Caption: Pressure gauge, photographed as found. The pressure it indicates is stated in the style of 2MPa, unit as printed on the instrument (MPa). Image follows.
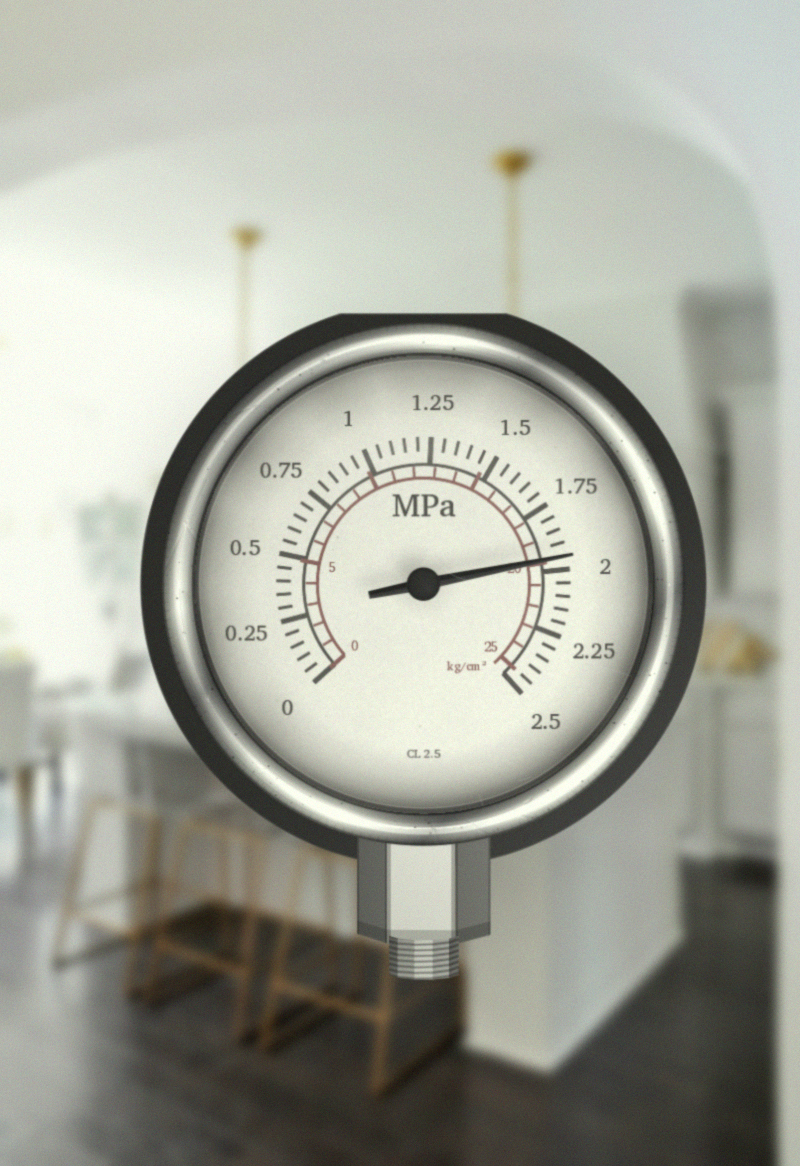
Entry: 1.95MPa
